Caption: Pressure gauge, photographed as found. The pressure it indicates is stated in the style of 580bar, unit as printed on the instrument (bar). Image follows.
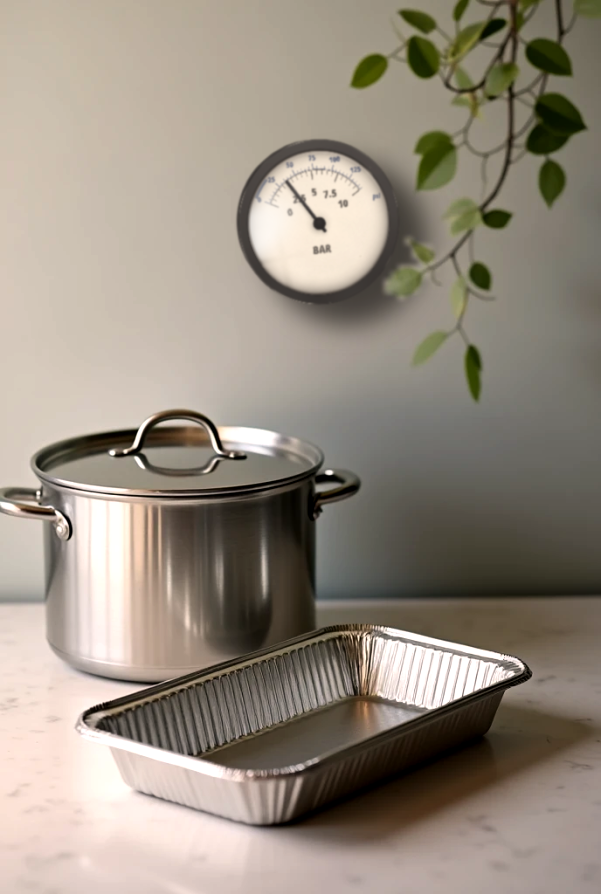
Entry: 2.5bar
